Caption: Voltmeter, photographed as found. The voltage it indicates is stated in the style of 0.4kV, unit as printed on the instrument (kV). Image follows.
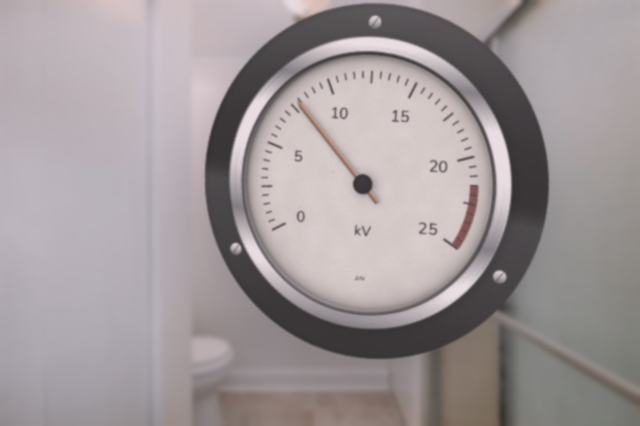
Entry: 8kV
